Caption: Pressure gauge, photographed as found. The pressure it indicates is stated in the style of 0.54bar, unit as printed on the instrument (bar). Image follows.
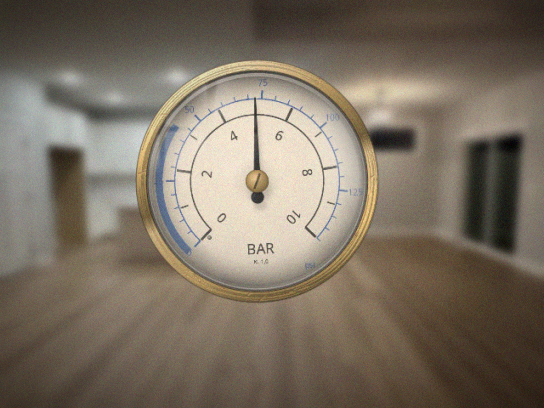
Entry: 5bar
